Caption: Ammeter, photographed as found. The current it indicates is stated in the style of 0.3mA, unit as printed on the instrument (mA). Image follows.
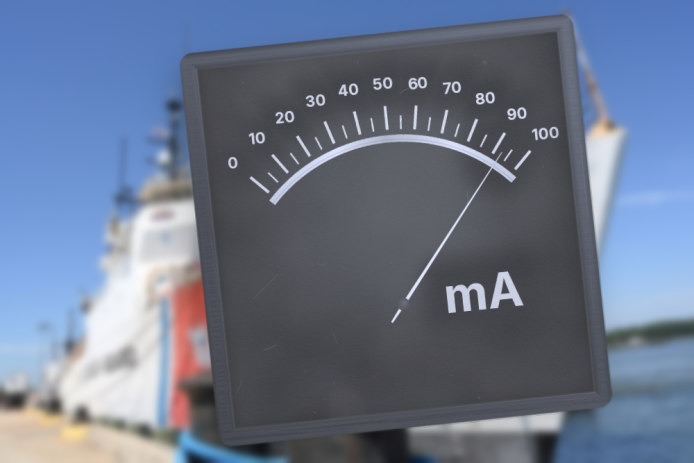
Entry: 92.5mA
